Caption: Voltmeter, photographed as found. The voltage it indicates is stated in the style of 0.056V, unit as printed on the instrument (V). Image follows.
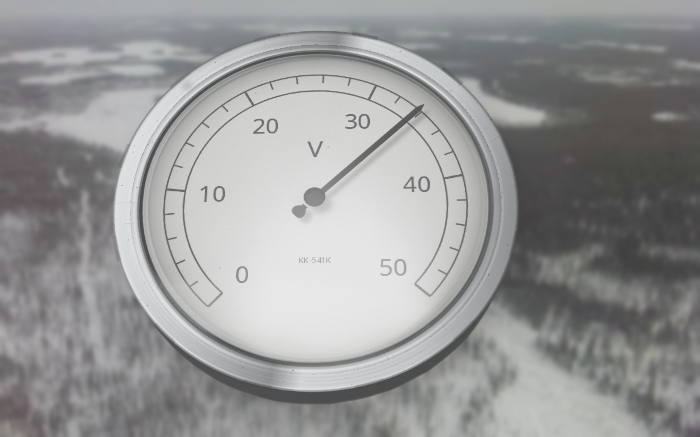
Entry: 34V
